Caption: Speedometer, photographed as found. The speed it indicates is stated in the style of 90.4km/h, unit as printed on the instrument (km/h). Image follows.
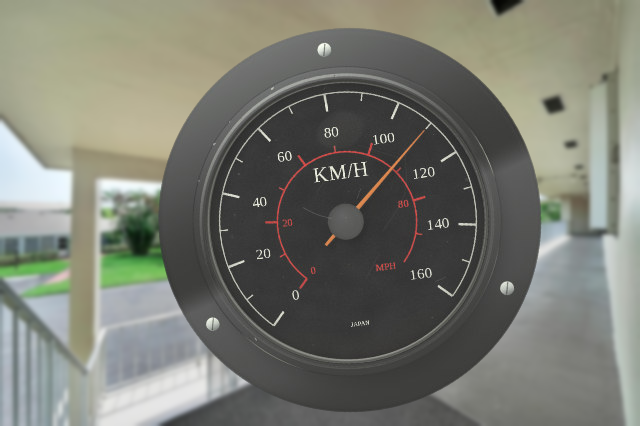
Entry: 110km/h
